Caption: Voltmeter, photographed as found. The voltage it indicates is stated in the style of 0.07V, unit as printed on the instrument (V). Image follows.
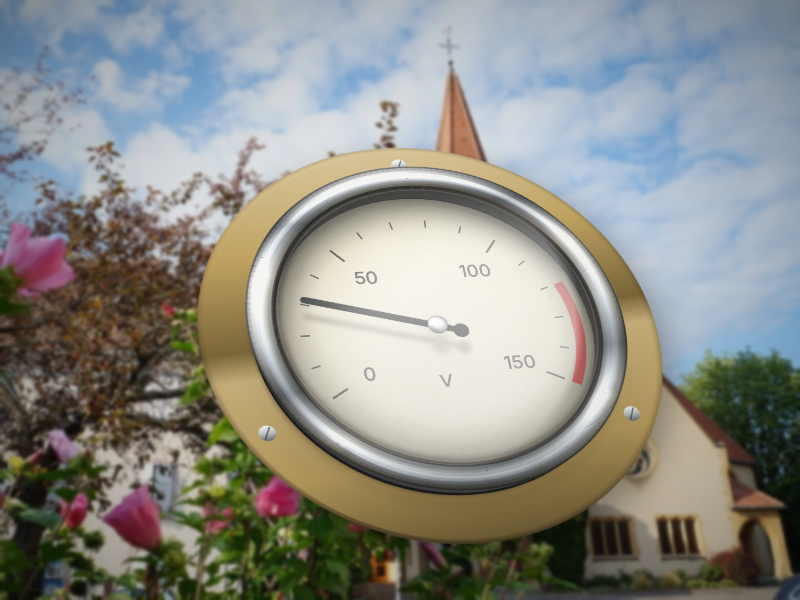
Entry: 30V
